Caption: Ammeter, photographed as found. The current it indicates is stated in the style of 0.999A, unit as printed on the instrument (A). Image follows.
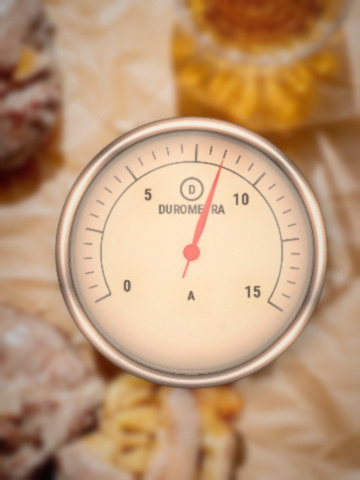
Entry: 8.5A
